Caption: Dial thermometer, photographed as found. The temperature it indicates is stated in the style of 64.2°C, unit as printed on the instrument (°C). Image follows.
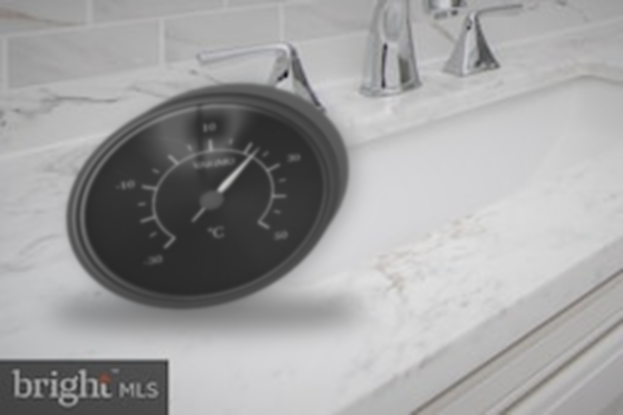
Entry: 22.5°C
